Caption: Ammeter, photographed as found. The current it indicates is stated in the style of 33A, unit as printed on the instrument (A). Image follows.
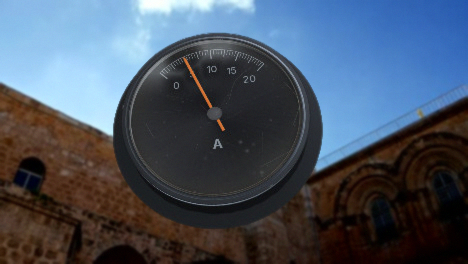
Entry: 5A
